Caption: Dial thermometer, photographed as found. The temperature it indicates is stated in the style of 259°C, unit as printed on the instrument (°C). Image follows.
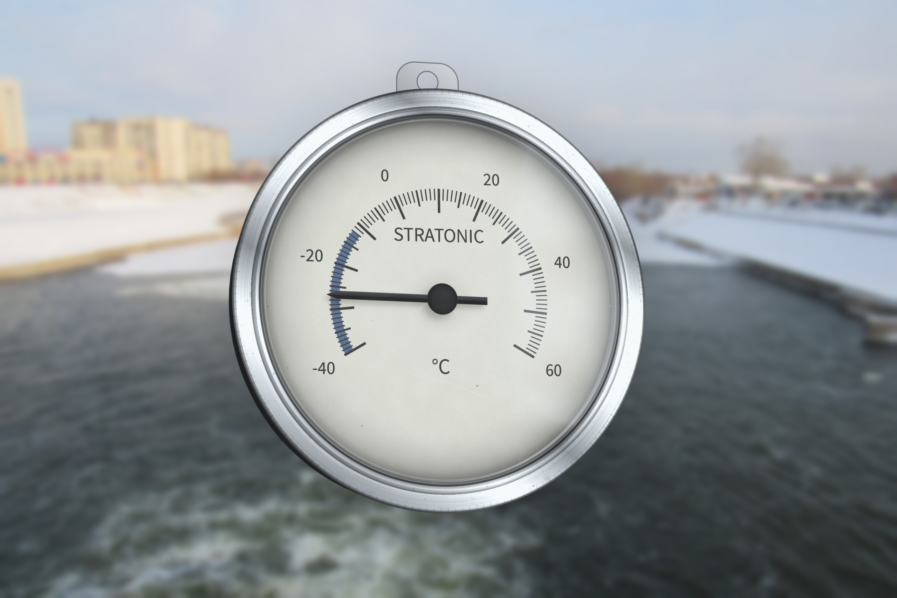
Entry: -27°C
